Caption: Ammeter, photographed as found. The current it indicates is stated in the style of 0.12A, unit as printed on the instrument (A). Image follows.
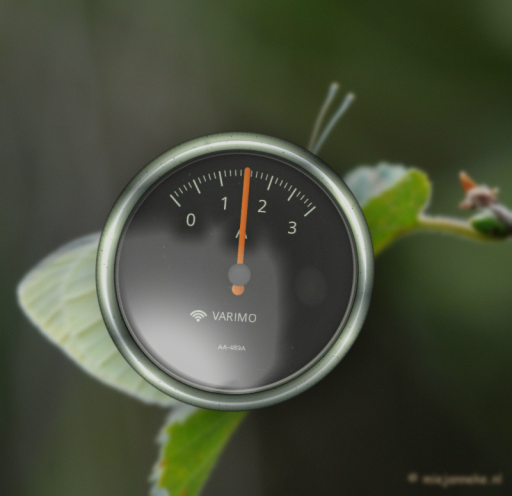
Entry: 1.5A
